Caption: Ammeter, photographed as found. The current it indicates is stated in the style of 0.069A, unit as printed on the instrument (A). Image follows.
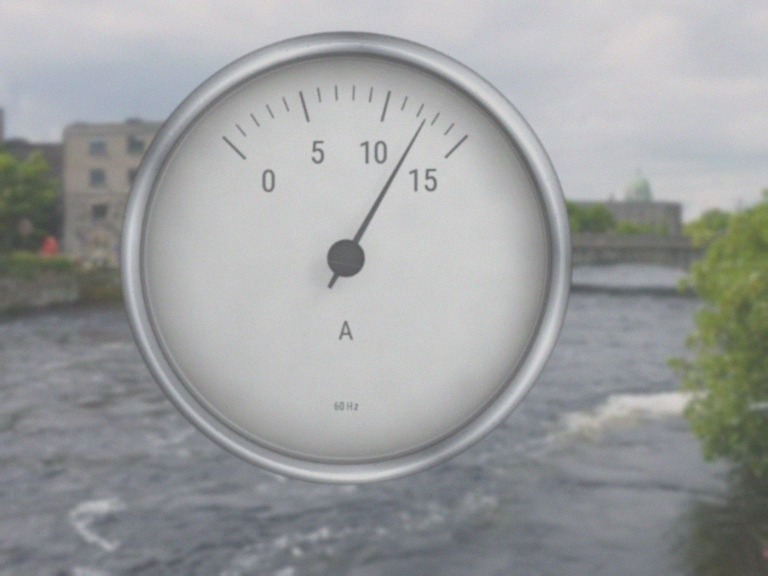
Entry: 12.5A
